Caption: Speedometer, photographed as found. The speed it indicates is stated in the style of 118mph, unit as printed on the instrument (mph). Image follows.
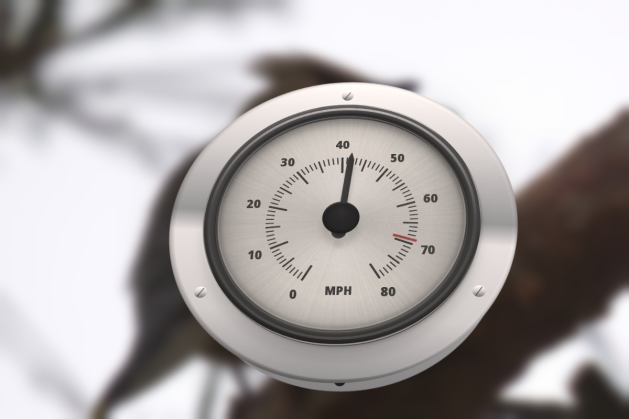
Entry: 42mph
